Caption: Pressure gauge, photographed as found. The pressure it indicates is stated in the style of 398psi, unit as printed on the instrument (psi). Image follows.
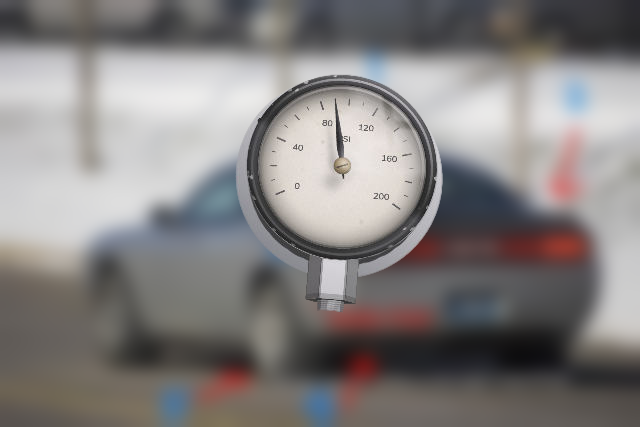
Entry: 90psi
